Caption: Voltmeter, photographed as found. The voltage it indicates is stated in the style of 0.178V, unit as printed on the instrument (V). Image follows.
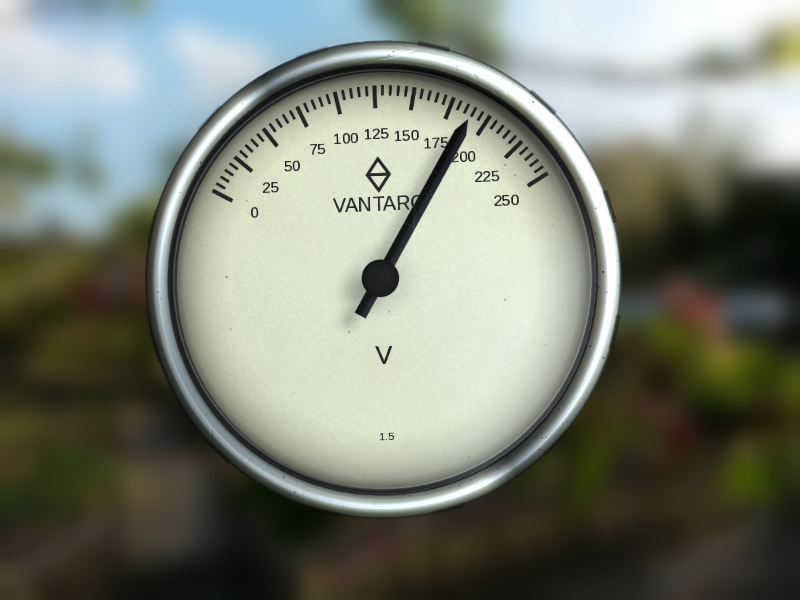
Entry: 190V
